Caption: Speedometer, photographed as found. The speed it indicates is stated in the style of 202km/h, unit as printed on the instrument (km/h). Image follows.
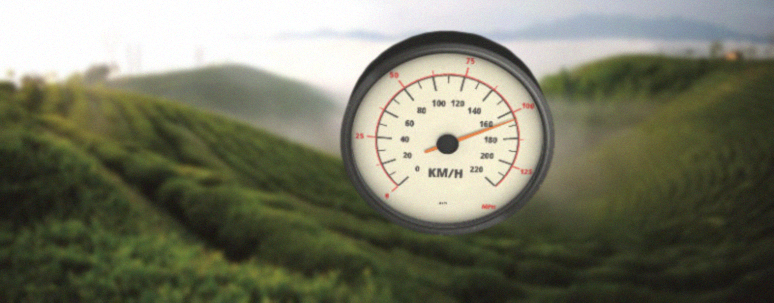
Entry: 165km/h
